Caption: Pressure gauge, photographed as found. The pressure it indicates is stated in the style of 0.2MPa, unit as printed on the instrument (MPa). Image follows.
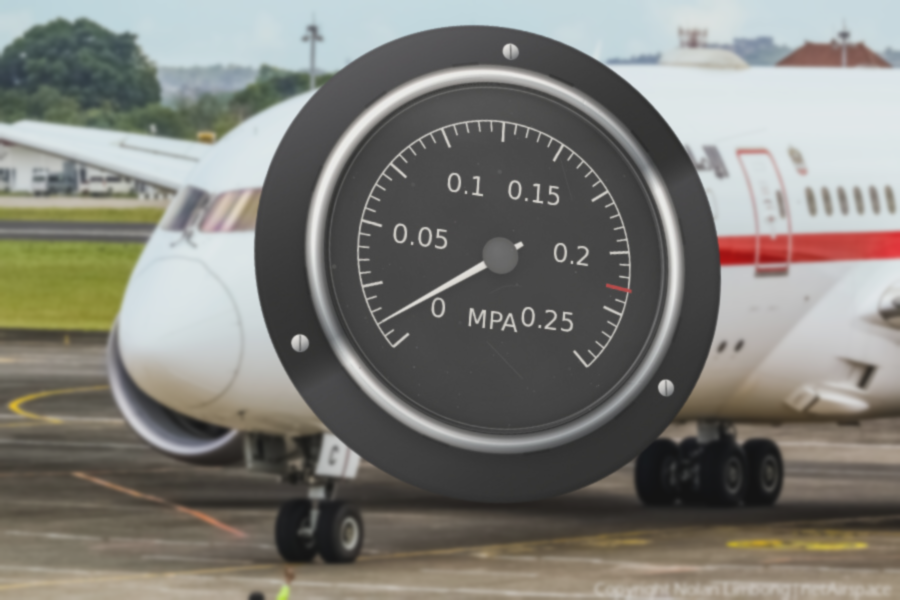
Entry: 0.01MPa
